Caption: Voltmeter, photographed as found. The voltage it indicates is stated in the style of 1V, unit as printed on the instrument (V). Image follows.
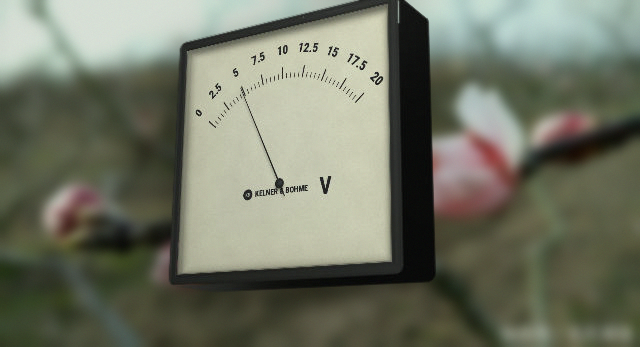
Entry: 5V
